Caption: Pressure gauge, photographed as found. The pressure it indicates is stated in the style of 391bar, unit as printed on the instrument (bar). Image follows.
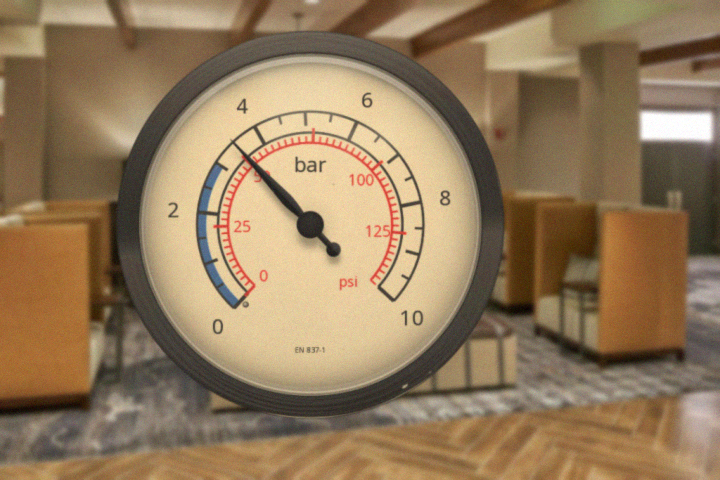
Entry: 3.5bar
